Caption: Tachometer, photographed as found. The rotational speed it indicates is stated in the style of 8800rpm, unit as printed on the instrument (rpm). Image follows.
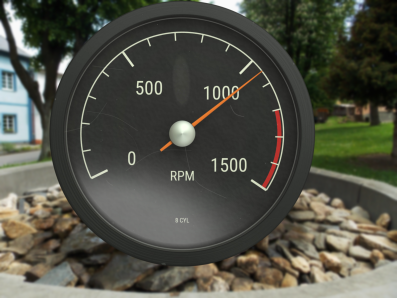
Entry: 1050rpm
